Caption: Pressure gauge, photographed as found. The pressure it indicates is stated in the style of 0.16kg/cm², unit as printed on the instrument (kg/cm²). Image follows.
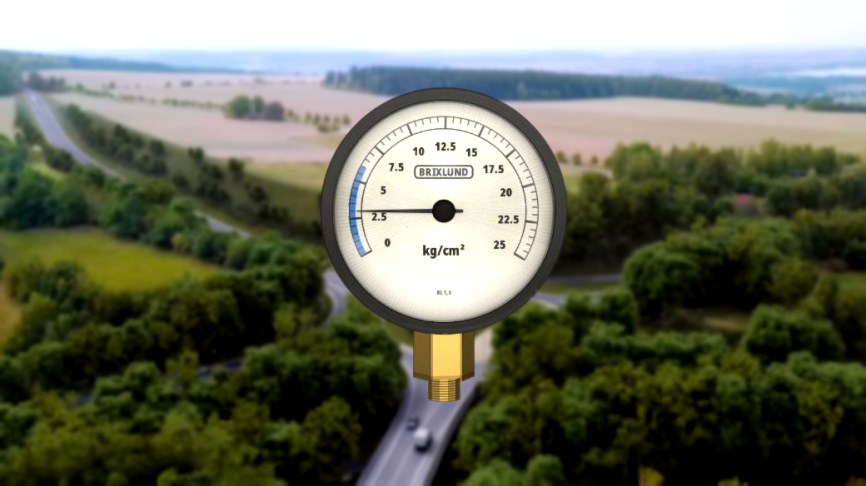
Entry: 3kg/cm²
